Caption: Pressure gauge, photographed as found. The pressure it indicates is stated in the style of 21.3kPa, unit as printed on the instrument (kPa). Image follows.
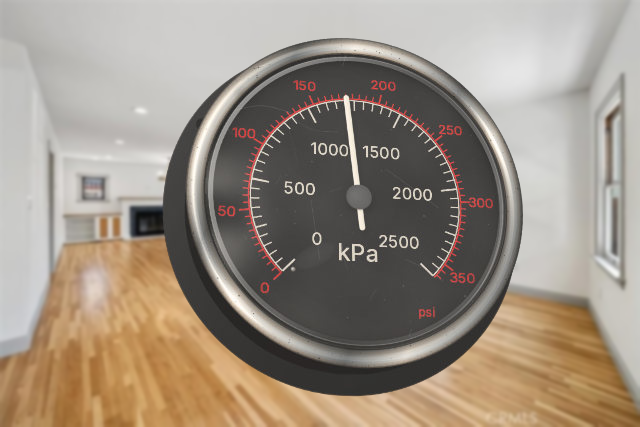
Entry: 1200kPa
